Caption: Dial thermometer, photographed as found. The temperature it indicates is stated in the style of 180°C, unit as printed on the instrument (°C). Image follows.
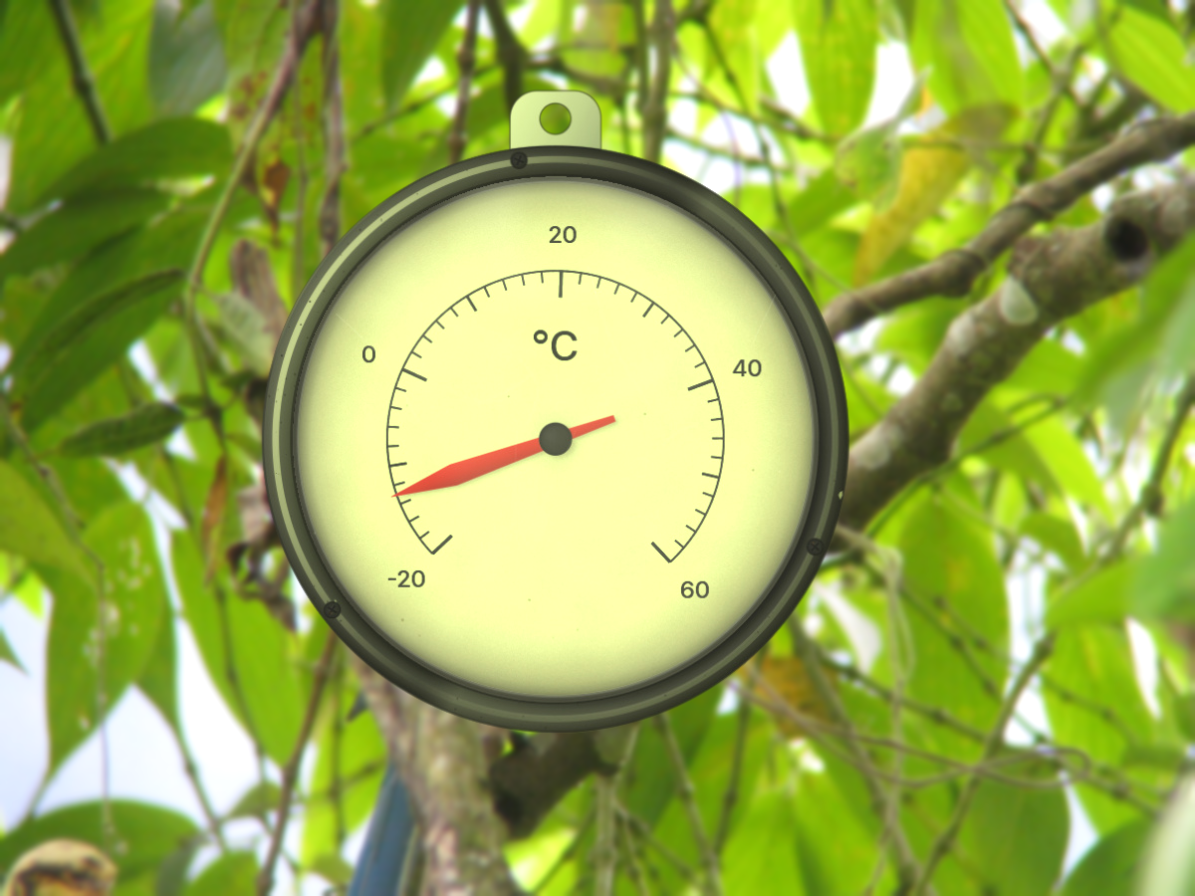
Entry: -13°C
